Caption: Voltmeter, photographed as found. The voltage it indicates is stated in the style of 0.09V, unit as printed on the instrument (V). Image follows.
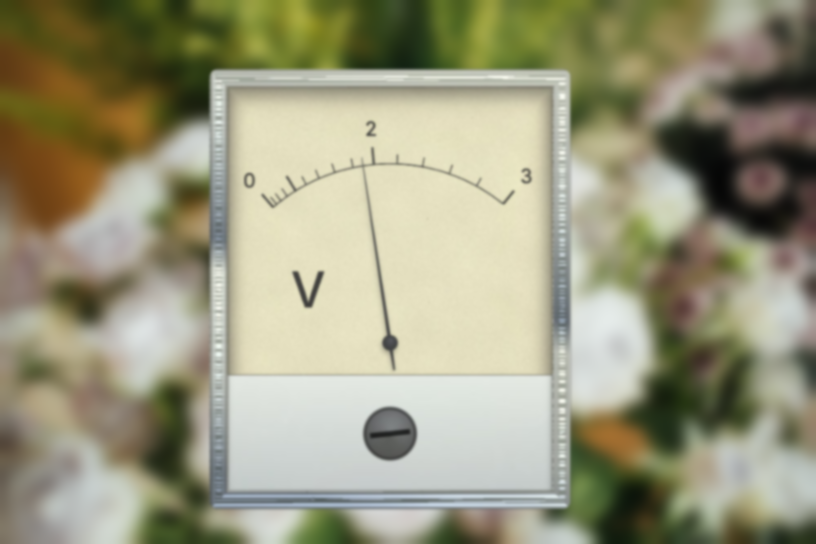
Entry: 1.9V
